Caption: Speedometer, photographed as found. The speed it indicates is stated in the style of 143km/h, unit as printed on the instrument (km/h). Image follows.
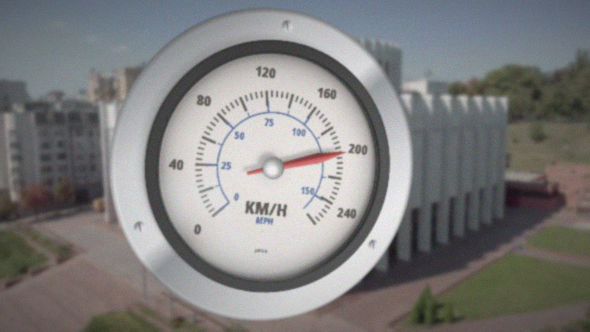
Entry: 200km/h
